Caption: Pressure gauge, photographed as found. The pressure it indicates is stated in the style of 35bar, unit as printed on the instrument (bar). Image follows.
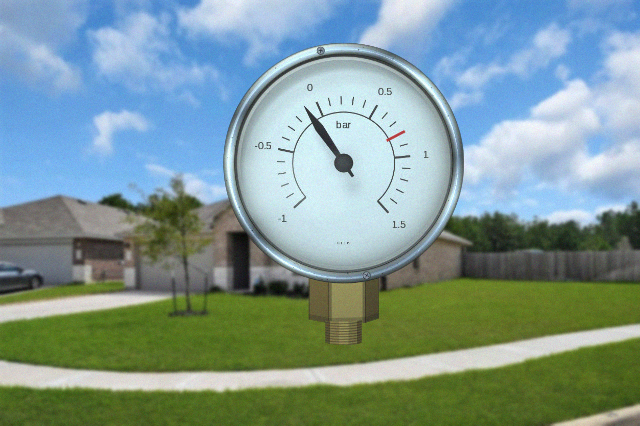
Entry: -0.1bar
